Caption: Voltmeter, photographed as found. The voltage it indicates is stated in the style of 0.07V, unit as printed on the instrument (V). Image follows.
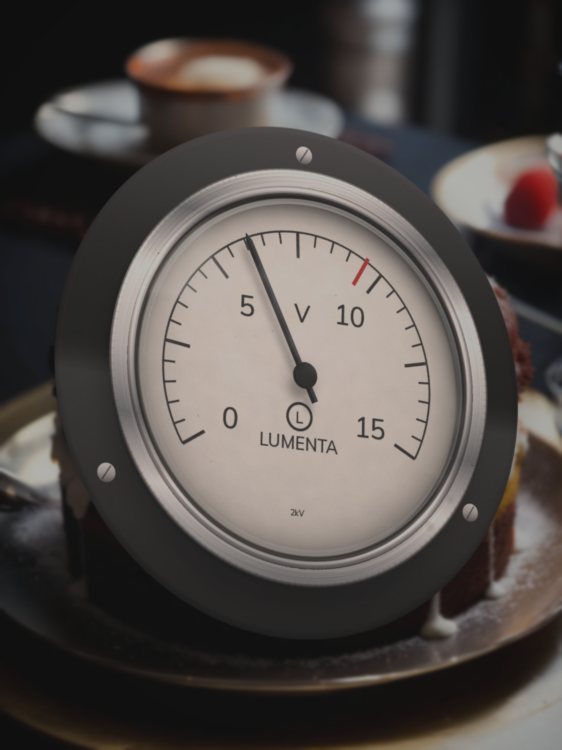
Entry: 6V
